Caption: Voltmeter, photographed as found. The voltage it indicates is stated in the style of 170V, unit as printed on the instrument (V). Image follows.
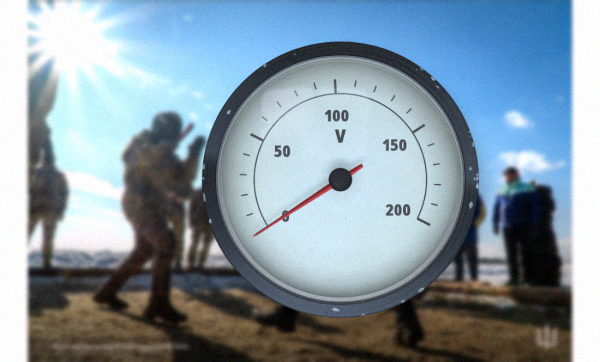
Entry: 0V
